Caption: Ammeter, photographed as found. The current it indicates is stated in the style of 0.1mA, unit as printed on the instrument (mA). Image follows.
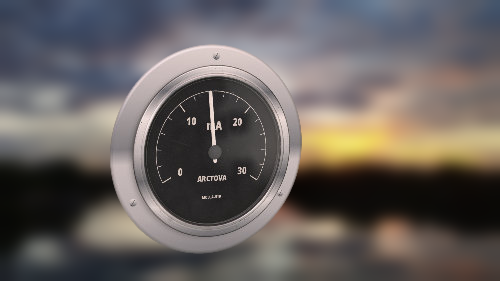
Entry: 14mA
